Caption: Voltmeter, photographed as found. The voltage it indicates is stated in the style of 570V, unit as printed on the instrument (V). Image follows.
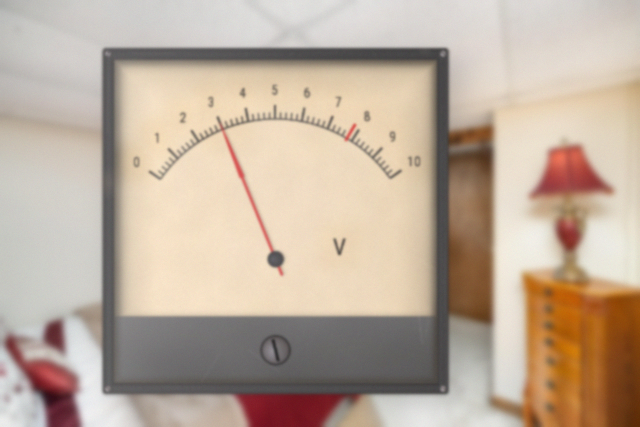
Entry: 3V
